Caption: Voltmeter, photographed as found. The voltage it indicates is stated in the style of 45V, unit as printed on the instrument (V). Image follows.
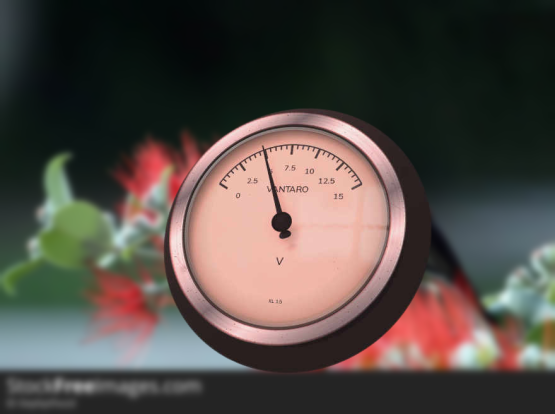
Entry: 5V
